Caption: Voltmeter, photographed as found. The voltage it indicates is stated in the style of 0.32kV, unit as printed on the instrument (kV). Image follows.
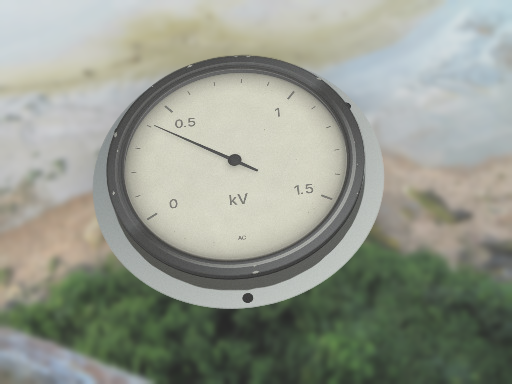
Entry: 0.4kV
